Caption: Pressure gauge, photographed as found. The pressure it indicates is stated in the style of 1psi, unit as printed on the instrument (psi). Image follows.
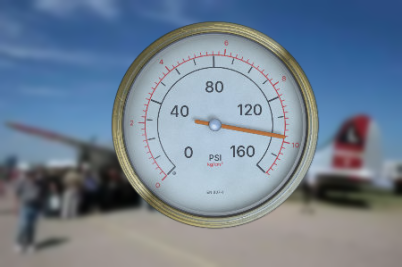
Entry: 140psi
